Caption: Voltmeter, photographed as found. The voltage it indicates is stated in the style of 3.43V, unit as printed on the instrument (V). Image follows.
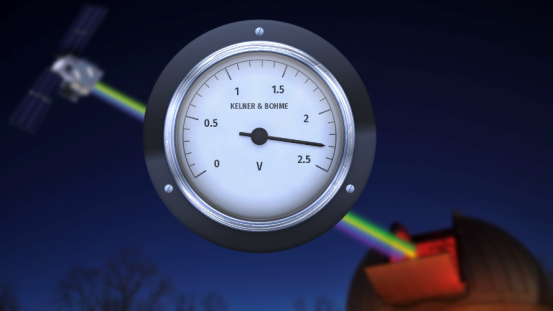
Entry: 2.3V
